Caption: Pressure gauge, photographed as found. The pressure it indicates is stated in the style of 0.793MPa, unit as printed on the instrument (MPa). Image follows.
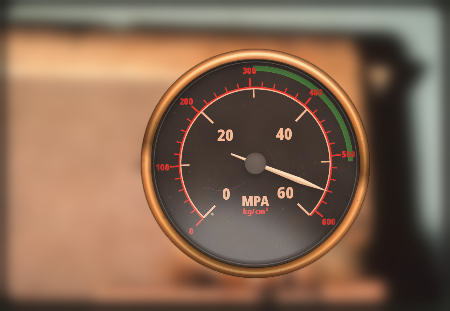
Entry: 55MPa
